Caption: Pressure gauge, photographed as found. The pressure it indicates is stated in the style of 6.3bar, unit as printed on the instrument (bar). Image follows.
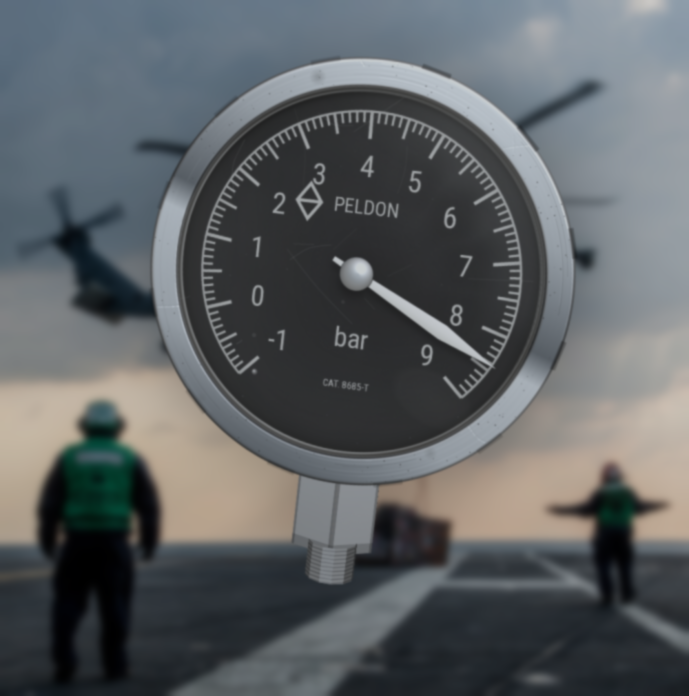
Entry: 8.4bar
